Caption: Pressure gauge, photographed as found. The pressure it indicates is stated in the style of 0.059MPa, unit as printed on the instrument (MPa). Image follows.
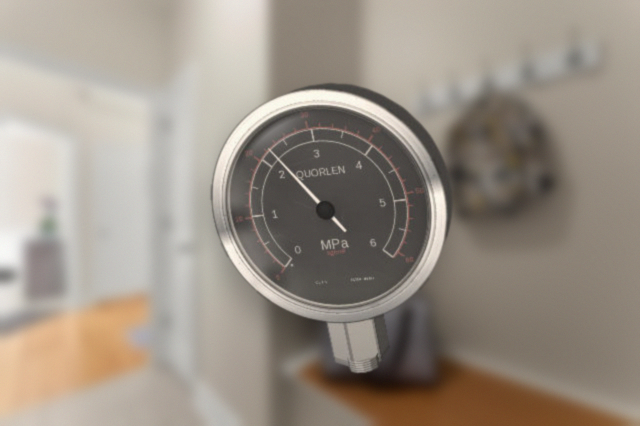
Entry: 2.25MPa
